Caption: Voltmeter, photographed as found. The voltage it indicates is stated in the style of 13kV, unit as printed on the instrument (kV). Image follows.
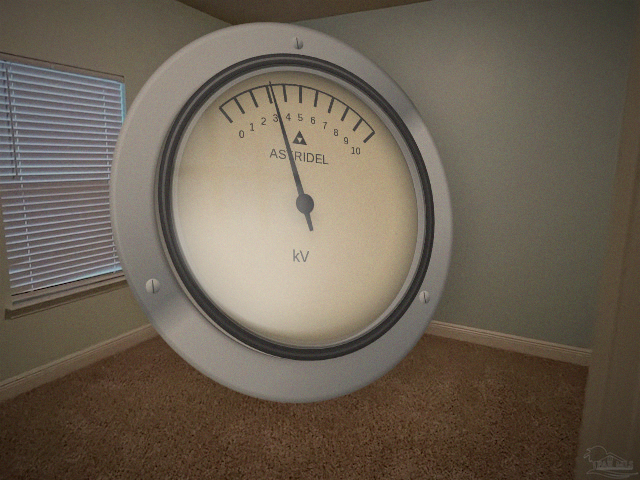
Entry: 3kV
